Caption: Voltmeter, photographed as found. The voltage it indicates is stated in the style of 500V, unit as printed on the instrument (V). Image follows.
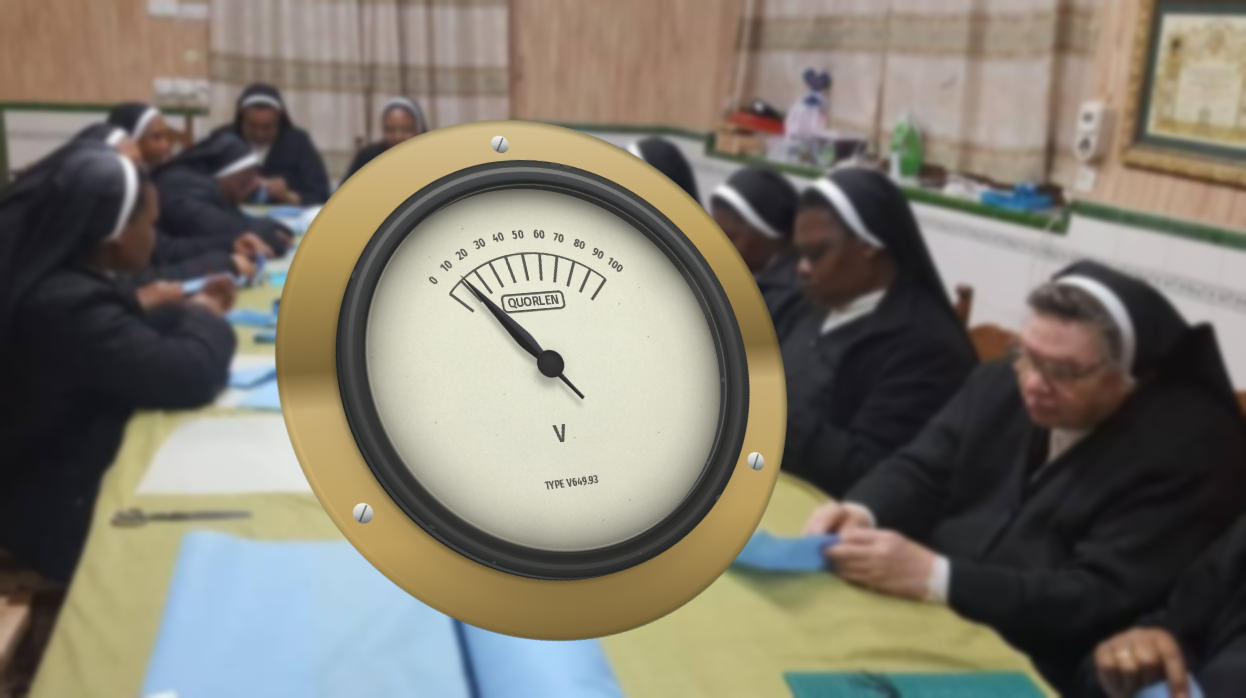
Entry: 10V
